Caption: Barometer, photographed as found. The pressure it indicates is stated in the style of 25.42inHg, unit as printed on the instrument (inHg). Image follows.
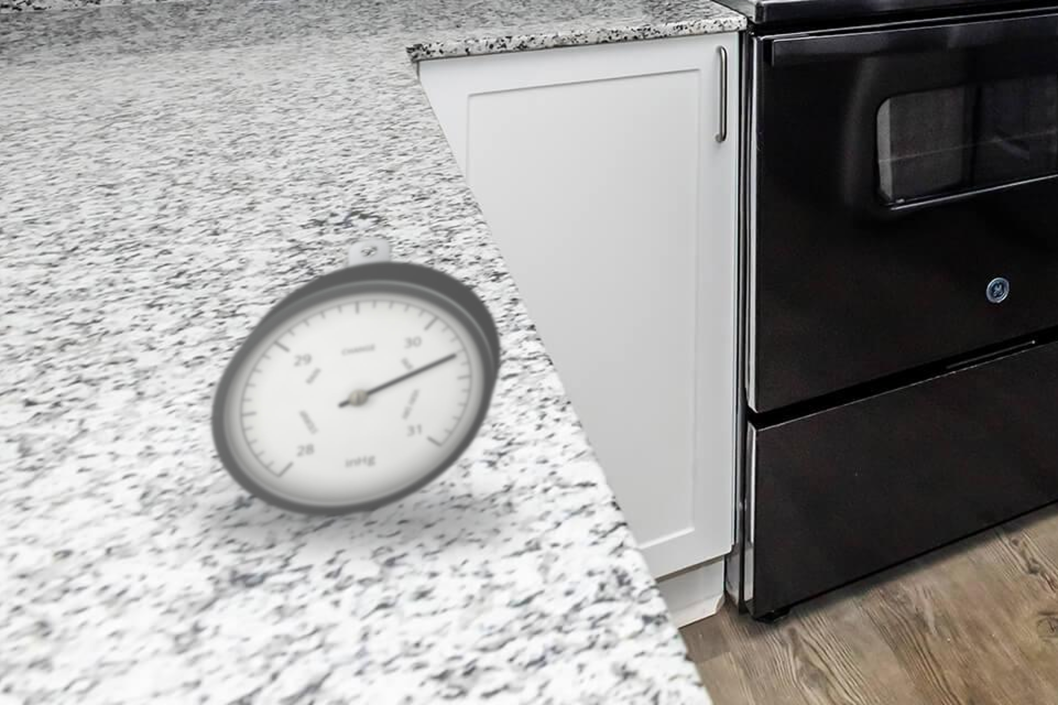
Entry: 30.3inHg
